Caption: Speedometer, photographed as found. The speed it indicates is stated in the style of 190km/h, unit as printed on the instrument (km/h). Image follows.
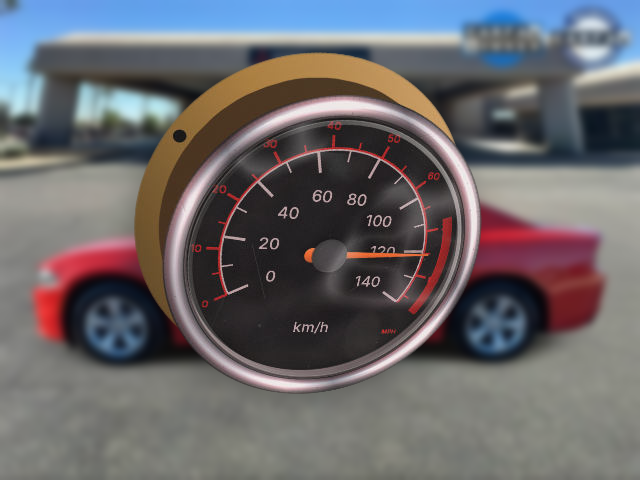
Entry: 120km/h
